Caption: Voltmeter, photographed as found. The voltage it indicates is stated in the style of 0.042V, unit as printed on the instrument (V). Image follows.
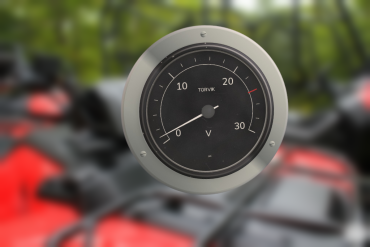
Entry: 1V
